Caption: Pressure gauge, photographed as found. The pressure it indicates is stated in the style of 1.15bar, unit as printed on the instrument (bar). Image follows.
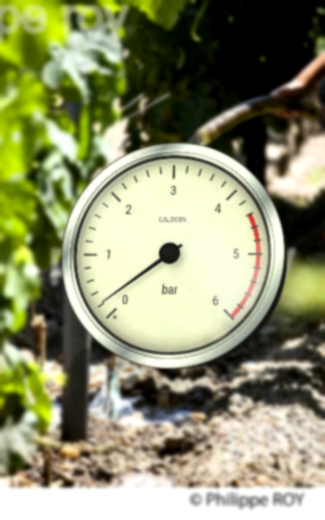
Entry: 0.2bar
